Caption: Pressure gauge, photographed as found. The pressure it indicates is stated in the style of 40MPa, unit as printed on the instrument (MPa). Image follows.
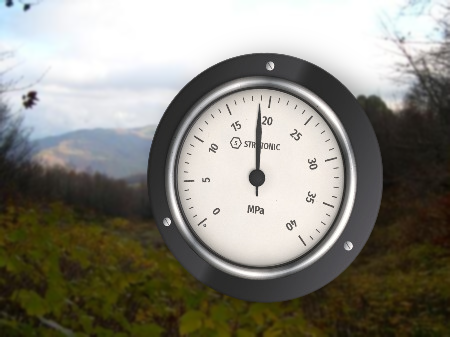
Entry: 19MPa
